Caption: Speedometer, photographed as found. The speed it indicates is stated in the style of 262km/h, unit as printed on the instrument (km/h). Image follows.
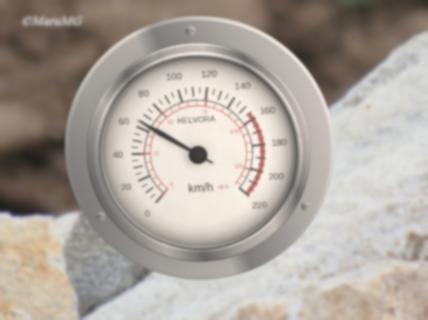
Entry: 65km/h
